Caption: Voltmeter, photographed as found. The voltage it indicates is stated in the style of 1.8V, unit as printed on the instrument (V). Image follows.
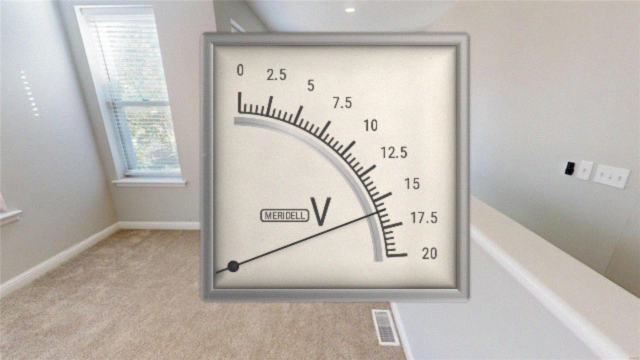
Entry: 16V
